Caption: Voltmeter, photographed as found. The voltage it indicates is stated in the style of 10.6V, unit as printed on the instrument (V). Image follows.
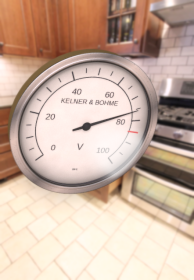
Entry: 75V
